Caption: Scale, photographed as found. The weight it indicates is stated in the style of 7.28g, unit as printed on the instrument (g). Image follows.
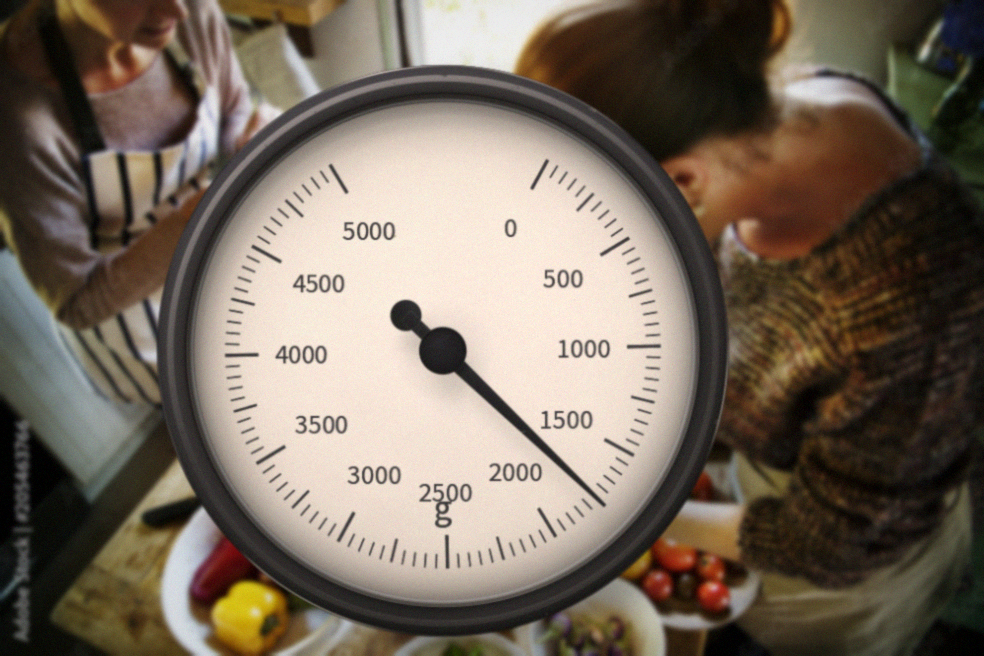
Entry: 1750g
